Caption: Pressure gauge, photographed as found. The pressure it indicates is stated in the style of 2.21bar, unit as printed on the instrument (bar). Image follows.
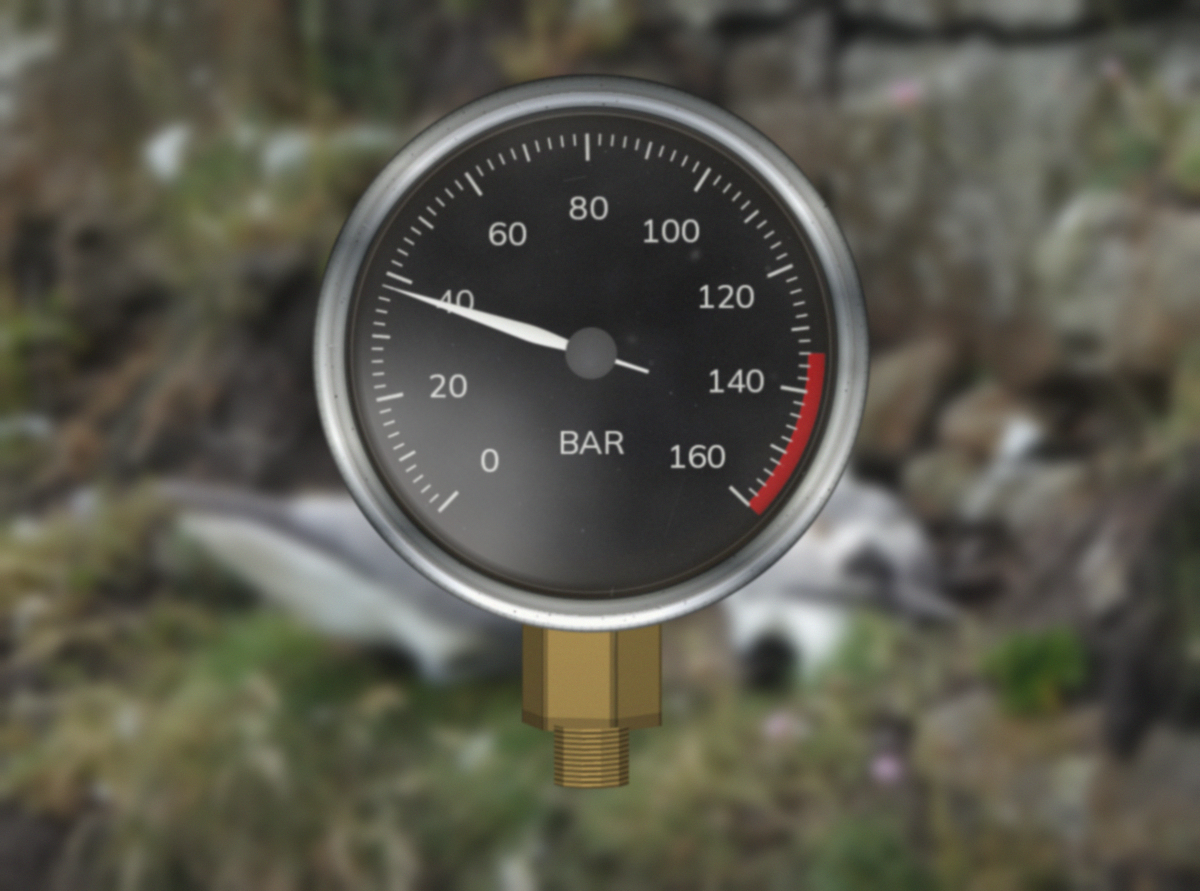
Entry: 38bar
